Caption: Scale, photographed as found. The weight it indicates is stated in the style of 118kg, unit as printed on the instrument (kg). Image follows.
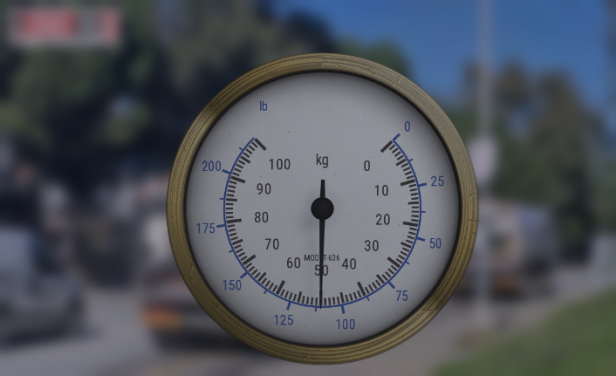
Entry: 50kg
